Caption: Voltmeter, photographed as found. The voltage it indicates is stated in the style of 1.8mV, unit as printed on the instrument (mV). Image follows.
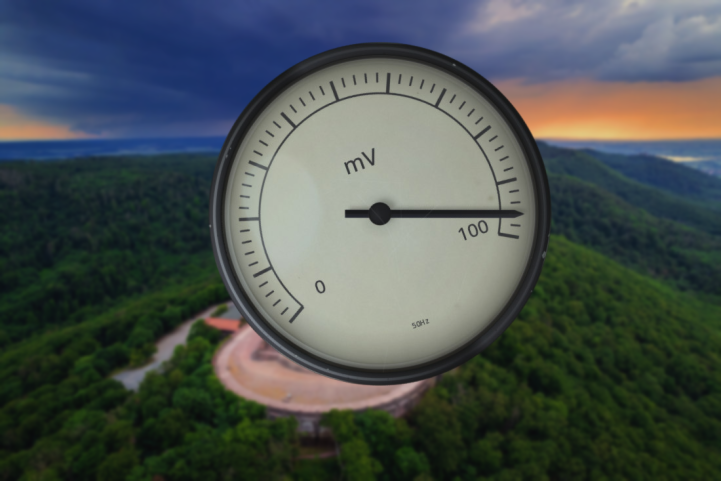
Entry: 96mV
